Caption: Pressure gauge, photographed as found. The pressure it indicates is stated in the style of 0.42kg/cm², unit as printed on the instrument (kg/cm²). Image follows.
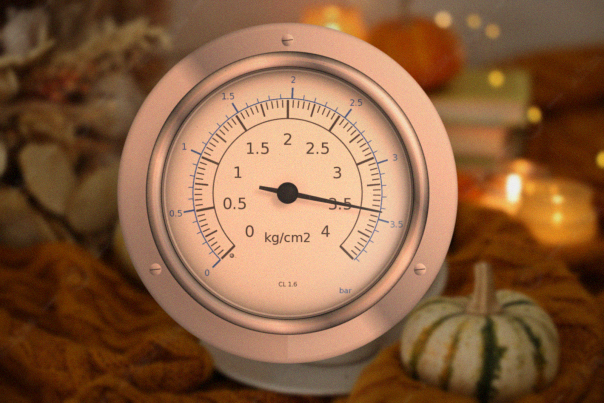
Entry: 3.5kg/cm²
